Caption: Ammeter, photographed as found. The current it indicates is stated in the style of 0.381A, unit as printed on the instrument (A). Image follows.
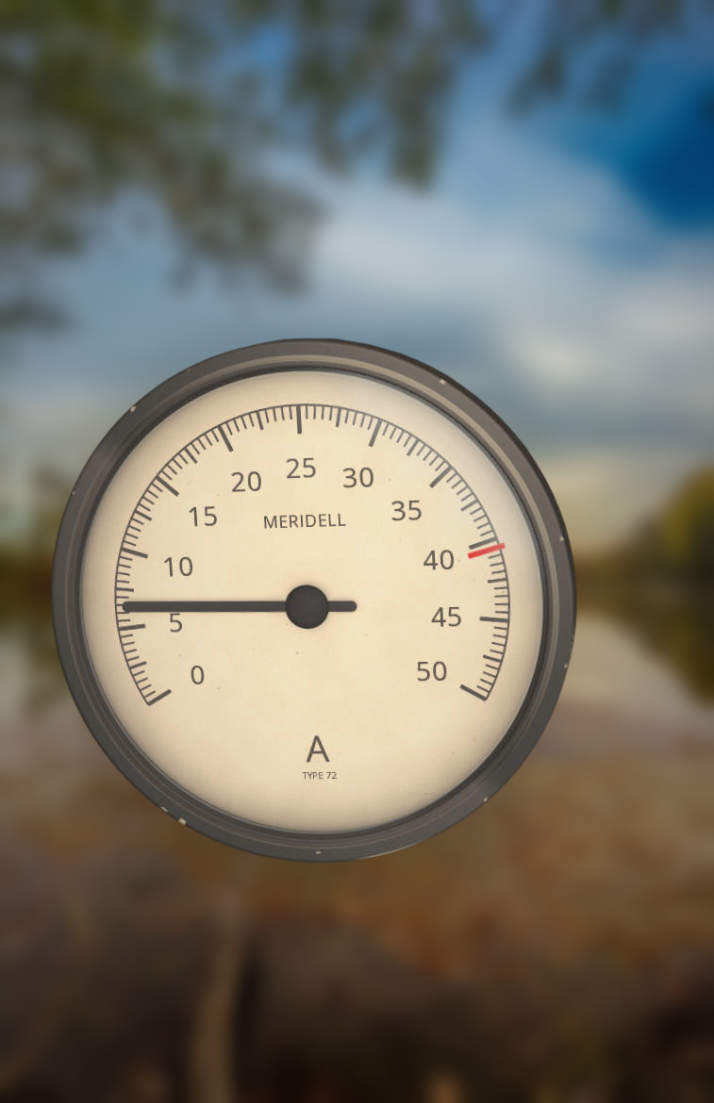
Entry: 6.5A
